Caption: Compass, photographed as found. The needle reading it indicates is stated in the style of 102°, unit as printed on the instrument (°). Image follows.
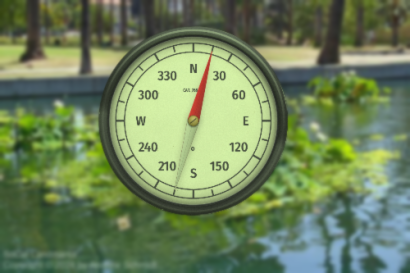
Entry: 15°
